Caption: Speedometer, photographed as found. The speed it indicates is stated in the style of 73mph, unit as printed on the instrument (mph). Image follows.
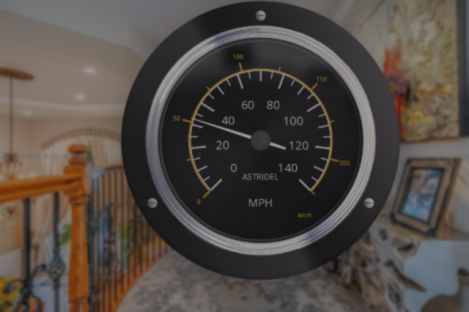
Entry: 32.5mph
